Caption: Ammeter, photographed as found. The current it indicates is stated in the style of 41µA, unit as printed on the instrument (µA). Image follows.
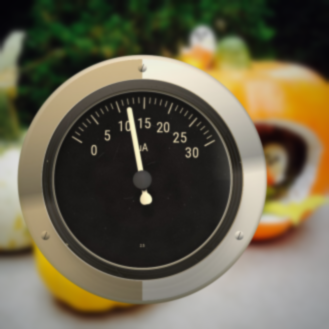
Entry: 12µA
